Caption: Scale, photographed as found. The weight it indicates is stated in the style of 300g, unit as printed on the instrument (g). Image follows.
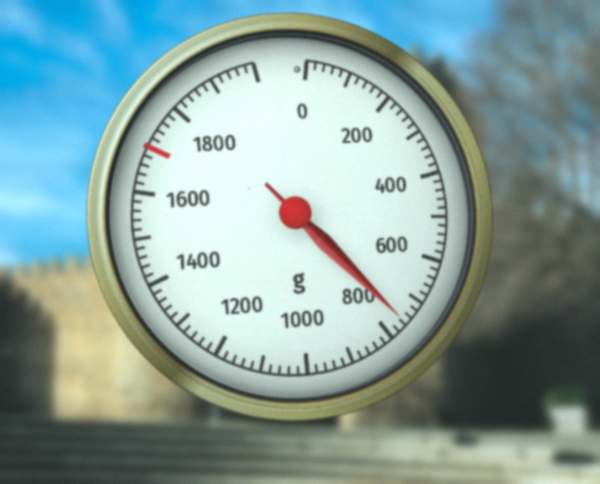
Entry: 760g
